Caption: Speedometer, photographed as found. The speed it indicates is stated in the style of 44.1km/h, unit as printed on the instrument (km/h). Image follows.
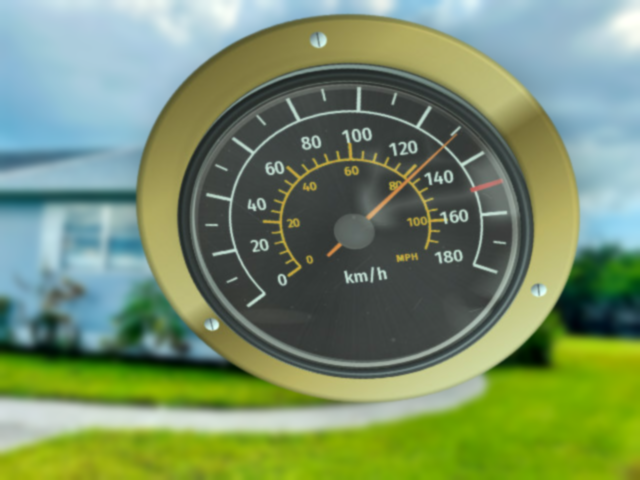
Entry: 130km/h
